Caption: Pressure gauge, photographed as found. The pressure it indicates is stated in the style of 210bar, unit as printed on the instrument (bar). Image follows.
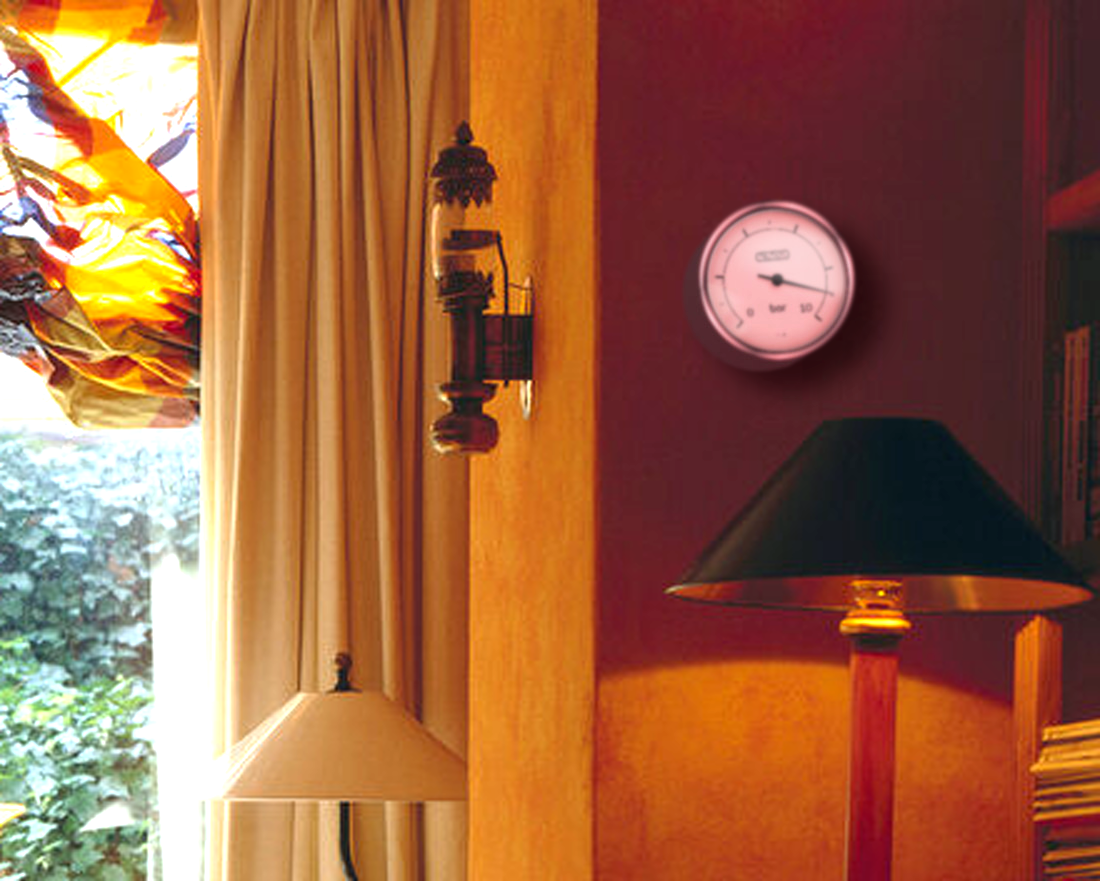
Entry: 9bar
